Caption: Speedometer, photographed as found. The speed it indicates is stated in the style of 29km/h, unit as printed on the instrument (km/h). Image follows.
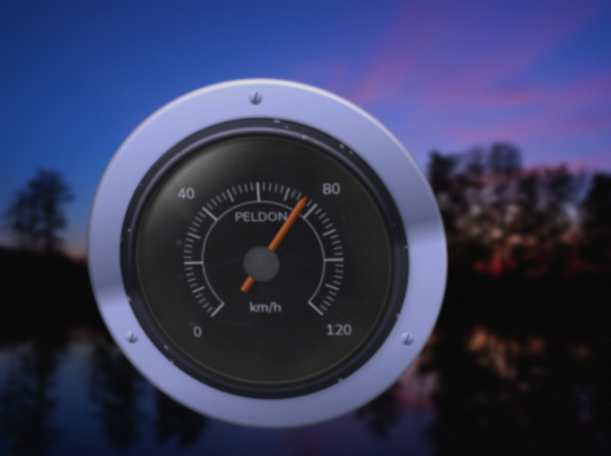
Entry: 76km/h
